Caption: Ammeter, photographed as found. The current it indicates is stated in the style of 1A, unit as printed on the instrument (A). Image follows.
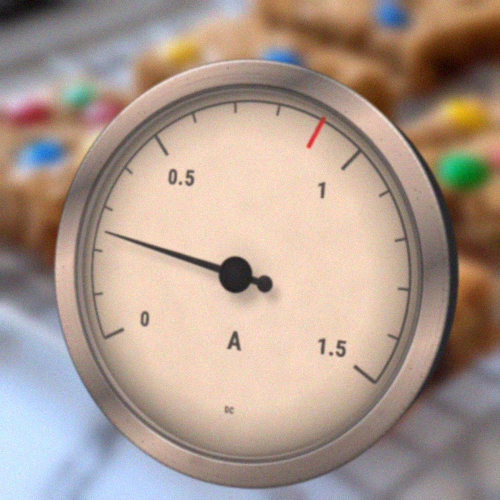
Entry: 0.25A
